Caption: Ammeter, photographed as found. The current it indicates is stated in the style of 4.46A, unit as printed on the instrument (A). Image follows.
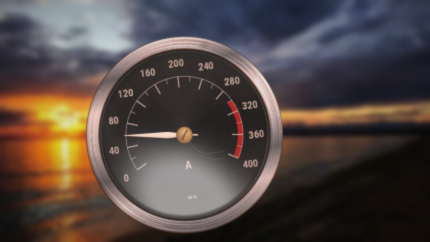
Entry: 60A
